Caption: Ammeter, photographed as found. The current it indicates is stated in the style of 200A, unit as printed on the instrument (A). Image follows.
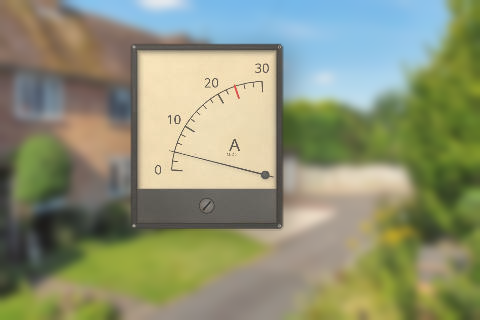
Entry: 4A
